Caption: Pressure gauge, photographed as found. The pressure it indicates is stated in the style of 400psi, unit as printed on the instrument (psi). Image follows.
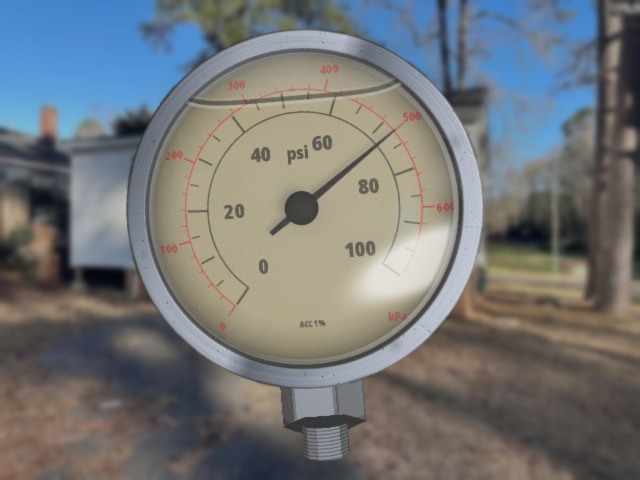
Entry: 72.5psi
